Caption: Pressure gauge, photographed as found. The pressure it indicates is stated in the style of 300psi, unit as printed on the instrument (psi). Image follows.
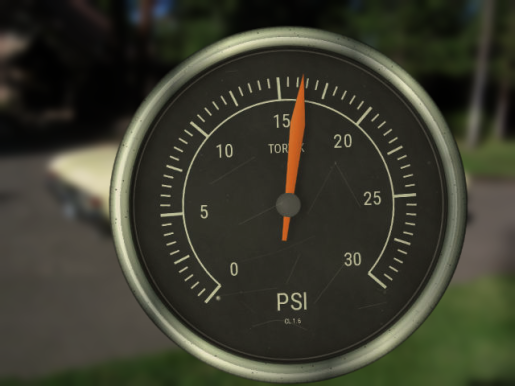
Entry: 16.25psi
